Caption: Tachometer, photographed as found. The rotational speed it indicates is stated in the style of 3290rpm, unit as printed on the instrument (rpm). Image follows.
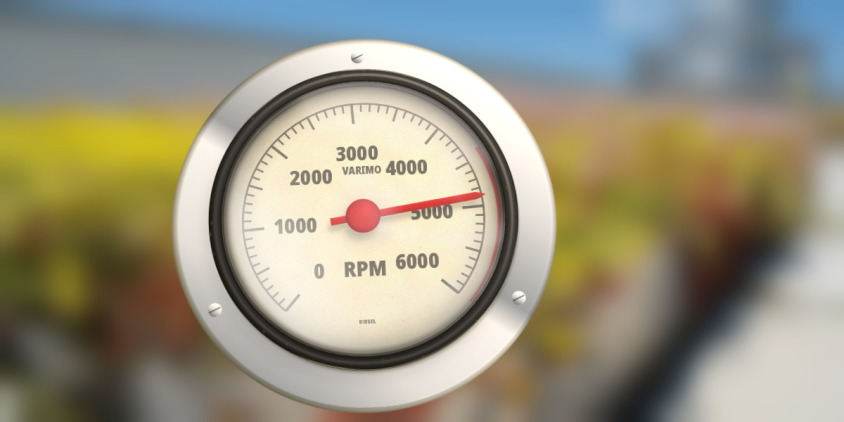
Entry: 4900rpm
